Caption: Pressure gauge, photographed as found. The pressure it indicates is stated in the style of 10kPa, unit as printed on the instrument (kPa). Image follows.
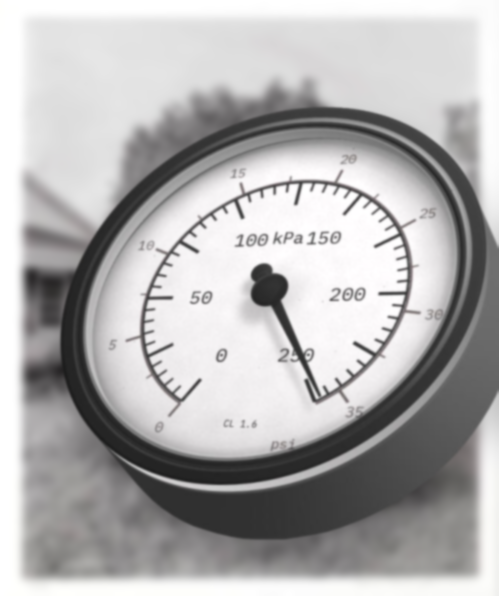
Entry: 247.5kPa
